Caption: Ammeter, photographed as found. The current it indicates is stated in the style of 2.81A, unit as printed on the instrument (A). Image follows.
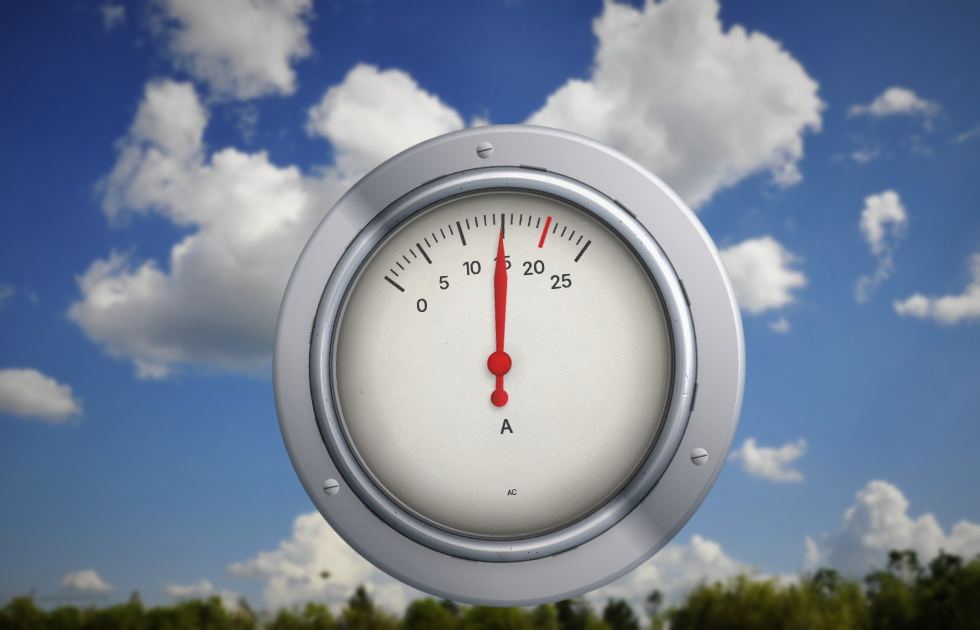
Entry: 15A
